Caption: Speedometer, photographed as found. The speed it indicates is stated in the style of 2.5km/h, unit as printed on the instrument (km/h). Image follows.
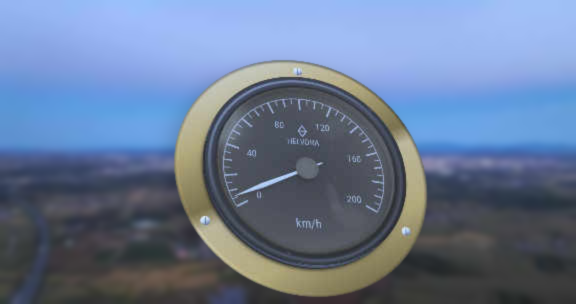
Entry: 5km/h
